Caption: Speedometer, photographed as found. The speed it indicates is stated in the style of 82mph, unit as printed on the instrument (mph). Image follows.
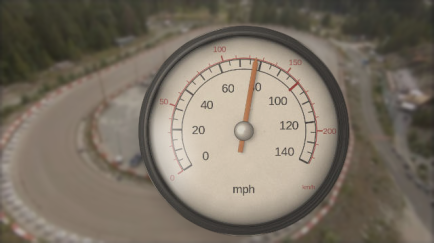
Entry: 77.5mph
